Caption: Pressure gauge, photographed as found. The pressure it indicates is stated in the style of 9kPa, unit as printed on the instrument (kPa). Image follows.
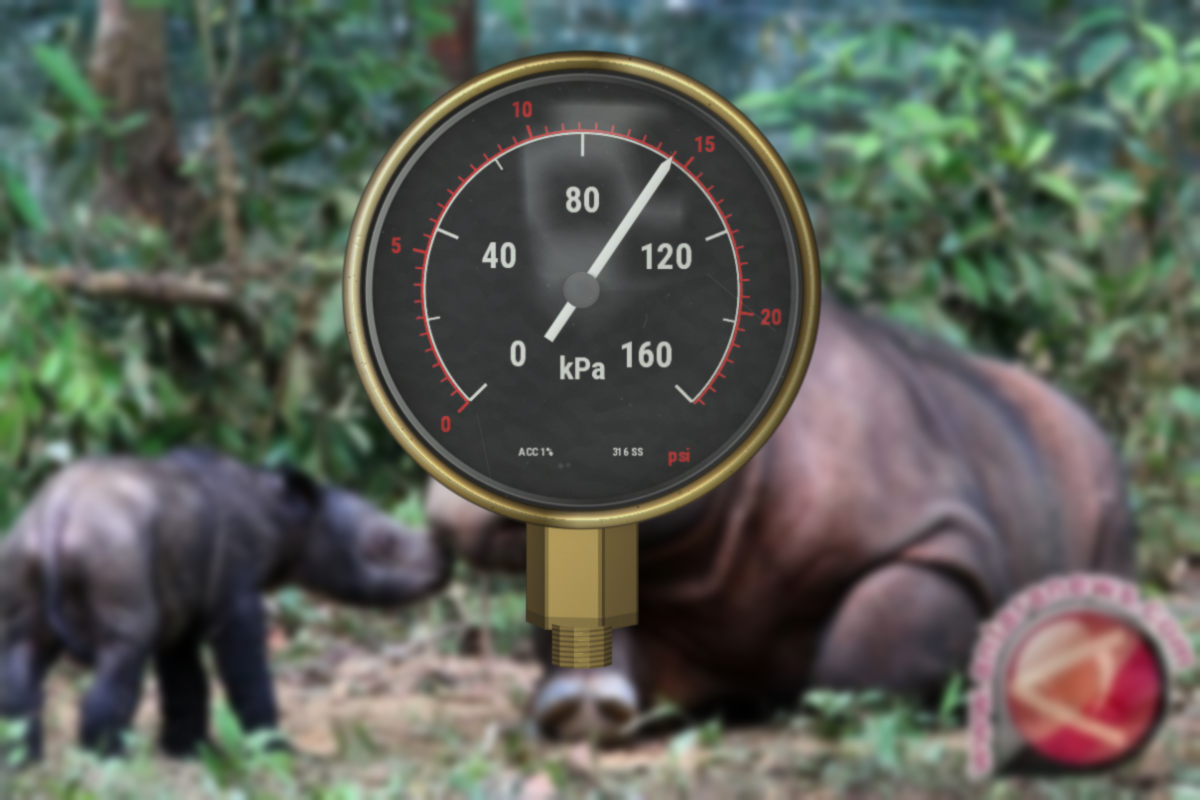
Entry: 100kPa
